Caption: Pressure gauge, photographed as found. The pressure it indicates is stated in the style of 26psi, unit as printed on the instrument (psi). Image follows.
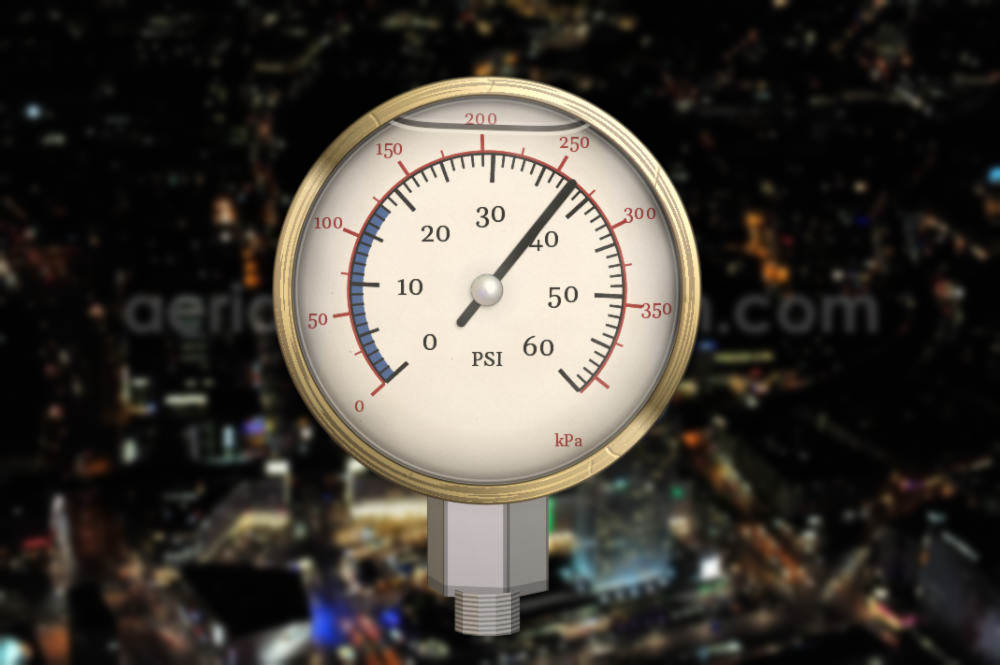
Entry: 38psi
